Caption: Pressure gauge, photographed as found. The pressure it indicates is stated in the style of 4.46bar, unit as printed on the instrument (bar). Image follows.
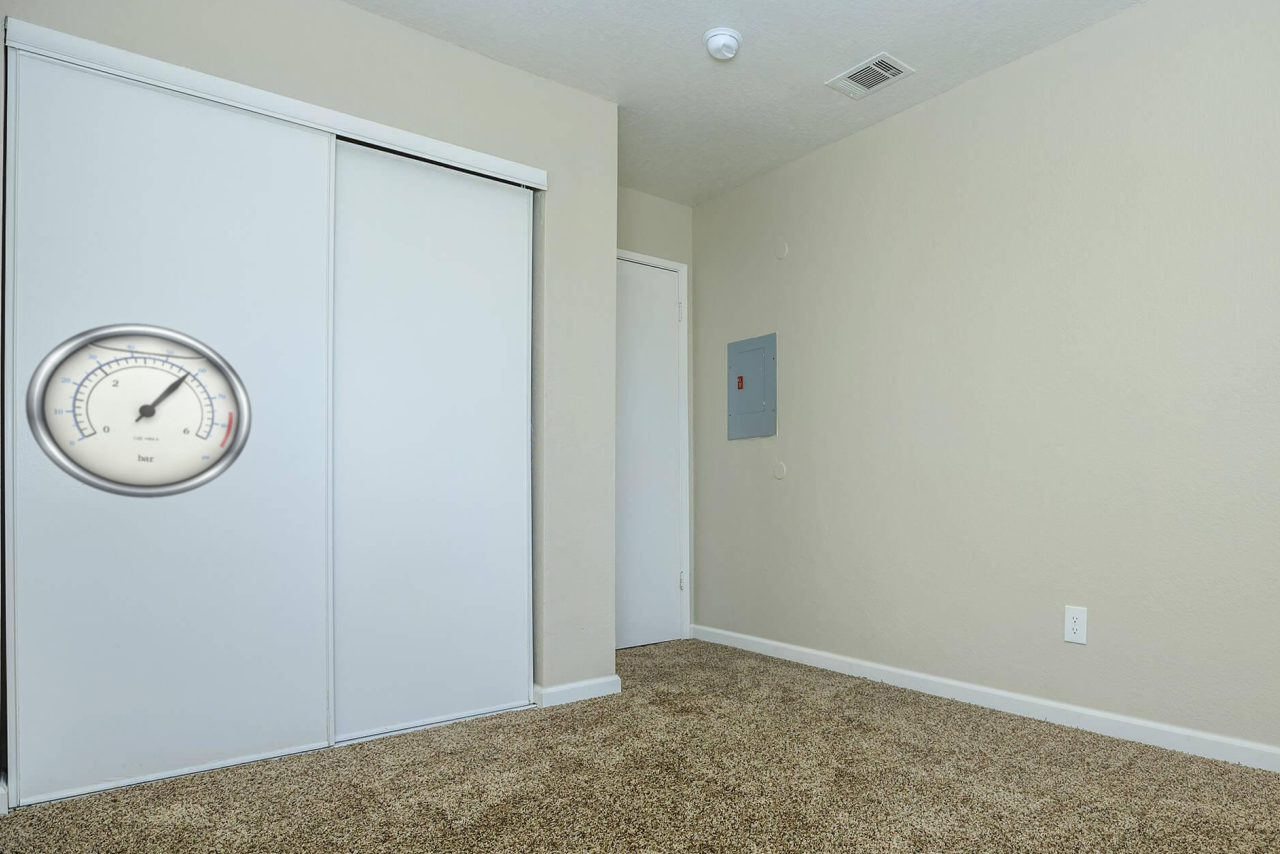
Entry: 4bar
